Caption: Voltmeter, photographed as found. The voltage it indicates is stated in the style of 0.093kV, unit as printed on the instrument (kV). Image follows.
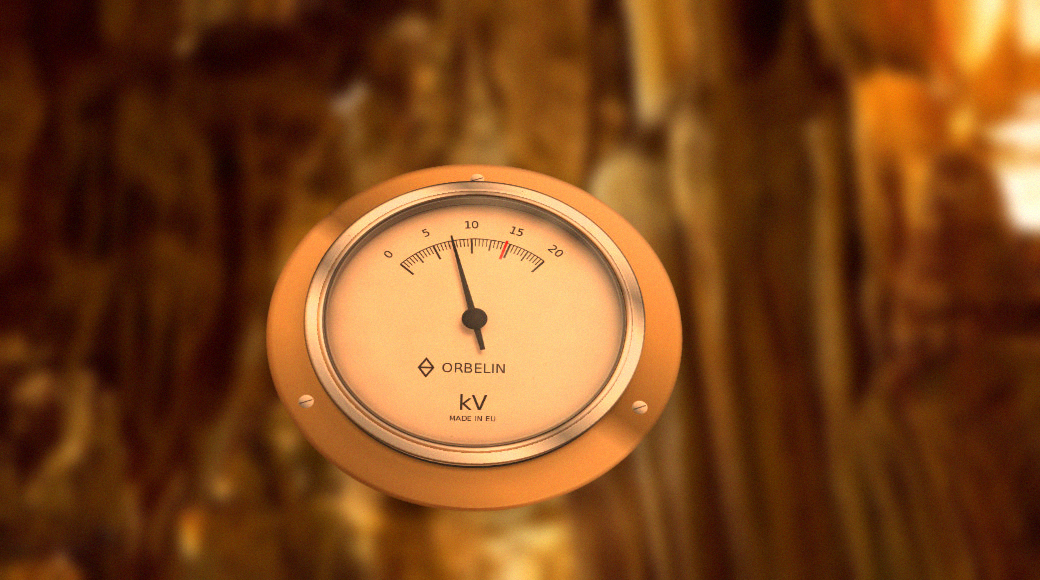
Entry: 7.5kV
